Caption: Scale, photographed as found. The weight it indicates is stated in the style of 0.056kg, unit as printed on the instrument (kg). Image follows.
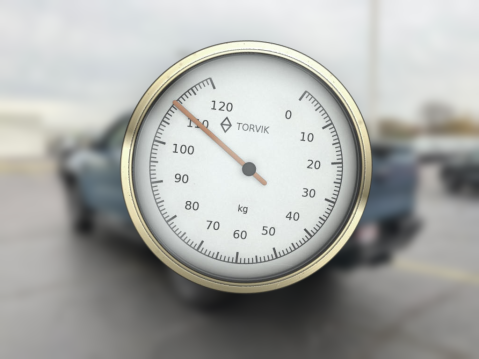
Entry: 110kg
